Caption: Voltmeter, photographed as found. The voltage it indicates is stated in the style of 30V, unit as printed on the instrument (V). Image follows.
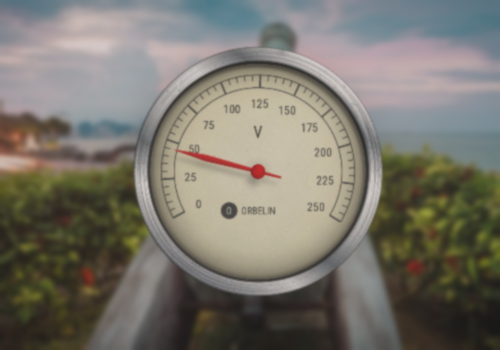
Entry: 45V
